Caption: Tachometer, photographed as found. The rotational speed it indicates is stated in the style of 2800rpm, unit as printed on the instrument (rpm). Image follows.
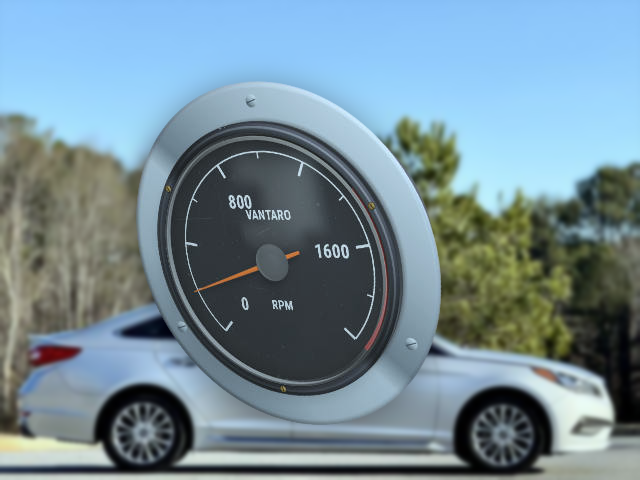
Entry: 200rpm
